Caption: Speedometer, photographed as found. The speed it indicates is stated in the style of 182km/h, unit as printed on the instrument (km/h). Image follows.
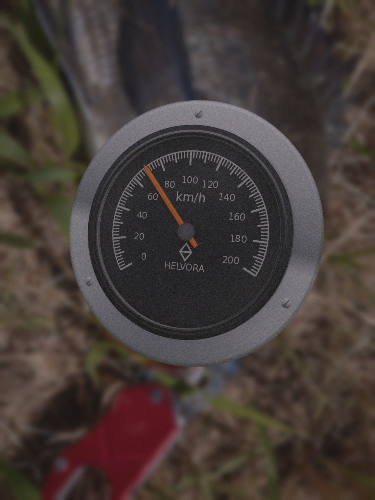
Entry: 70km/h
